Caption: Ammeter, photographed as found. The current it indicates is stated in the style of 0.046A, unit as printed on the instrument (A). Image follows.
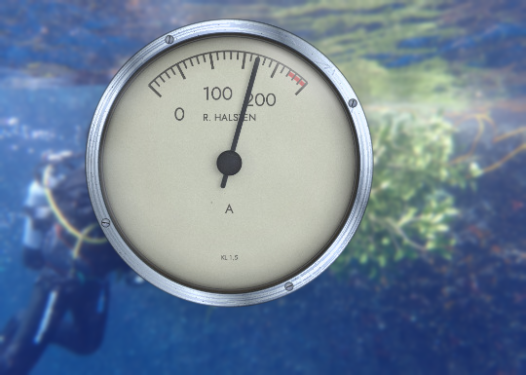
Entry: 170A
